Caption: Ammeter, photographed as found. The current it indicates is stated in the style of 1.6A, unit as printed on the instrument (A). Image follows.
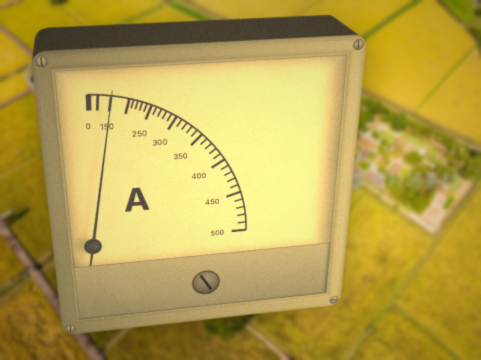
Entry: 150A
